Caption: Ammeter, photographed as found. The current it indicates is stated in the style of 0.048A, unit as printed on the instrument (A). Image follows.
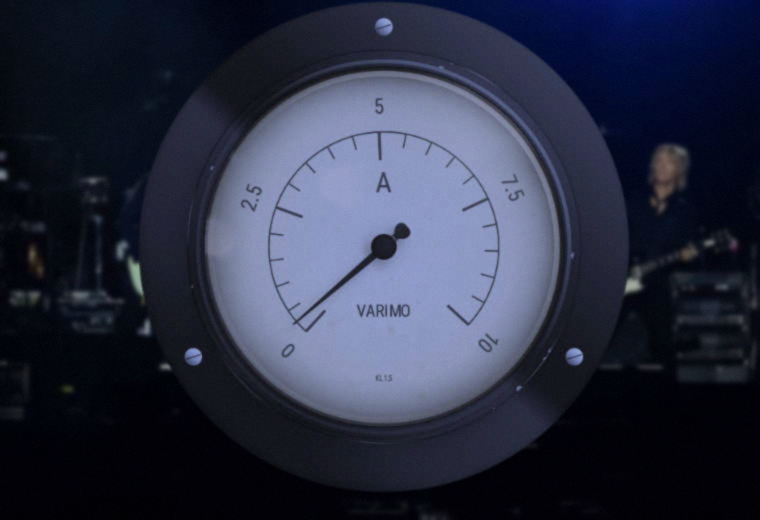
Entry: 0.25A
